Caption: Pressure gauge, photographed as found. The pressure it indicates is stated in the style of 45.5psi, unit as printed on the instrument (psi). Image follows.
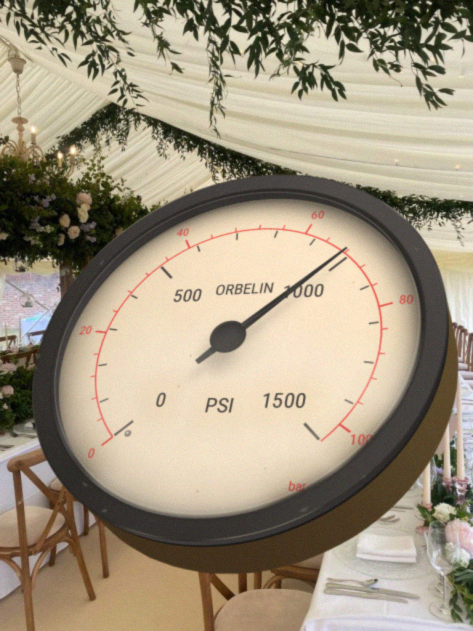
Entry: 1000psi
